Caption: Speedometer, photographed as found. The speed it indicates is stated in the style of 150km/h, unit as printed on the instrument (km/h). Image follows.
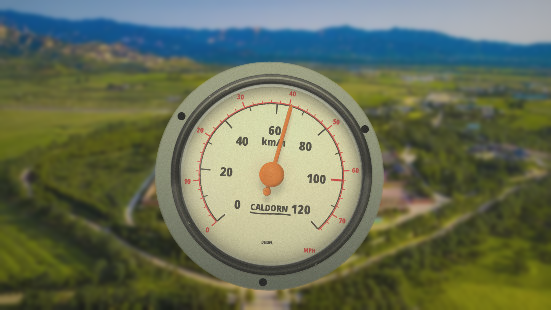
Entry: 65km/h
